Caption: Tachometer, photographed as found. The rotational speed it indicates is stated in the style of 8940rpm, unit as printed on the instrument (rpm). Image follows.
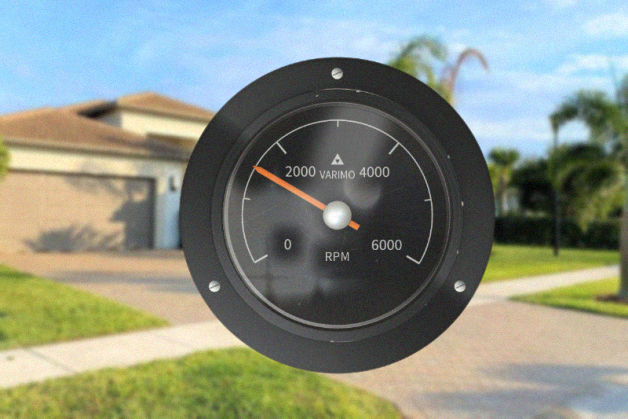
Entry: 1500rpm
